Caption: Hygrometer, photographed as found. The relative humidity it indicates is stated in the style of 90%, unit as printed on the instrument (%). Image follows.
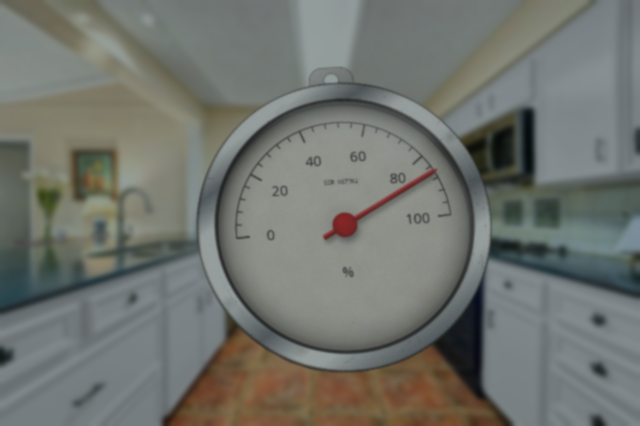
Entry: 86%
